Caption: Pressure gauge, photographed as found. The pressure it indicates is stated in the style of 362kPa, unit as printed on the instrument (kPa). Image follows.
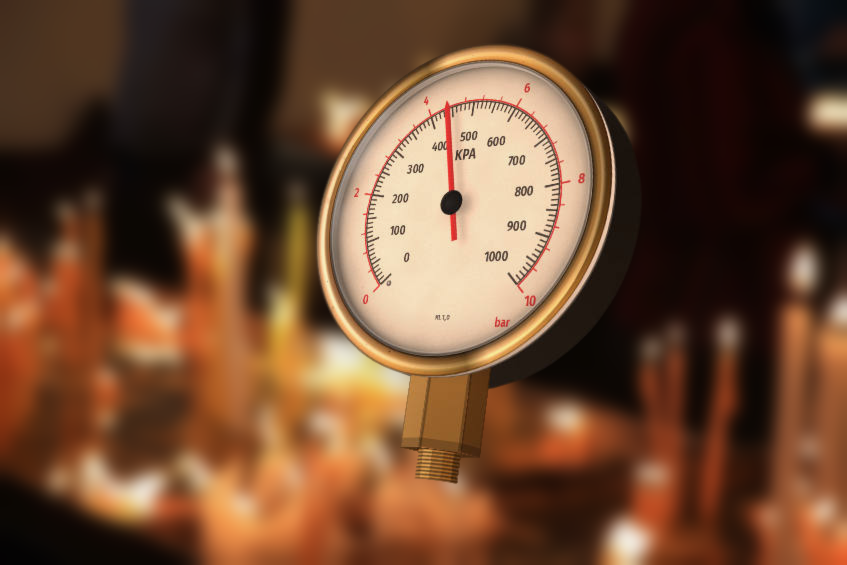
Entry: 450kPa
